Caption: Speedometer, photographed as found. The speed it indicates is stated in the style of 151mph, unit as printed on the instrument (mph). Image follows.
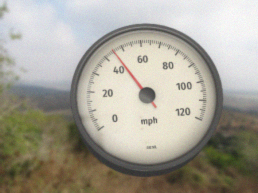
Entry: 45mph
